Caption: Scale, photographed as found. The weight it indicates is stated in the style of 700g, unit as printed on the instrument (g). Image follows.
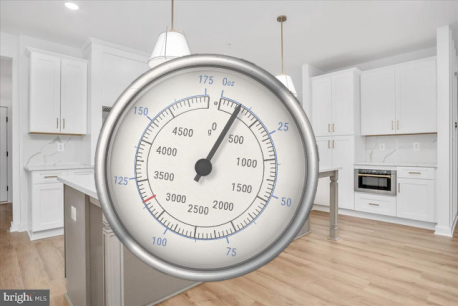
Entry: 250g
